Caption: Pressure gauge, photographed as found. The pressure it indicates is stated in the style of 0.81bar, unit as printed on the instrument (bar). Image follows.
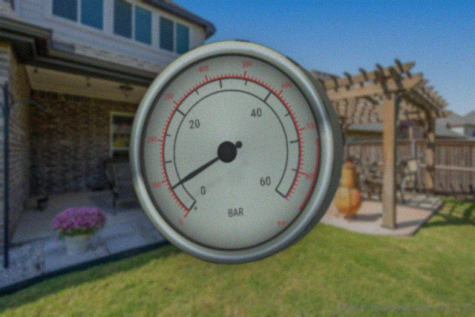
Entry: 5bar
